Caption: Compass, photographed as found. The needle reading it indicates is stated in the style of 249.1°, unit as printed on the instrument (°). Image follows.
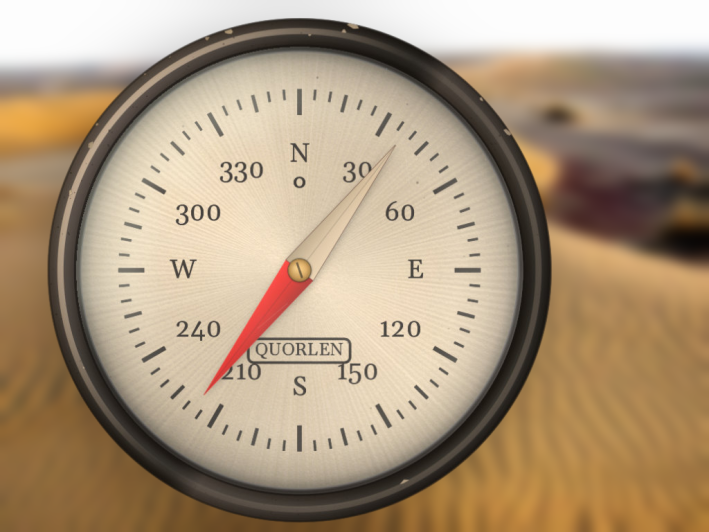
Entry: 217.5°
